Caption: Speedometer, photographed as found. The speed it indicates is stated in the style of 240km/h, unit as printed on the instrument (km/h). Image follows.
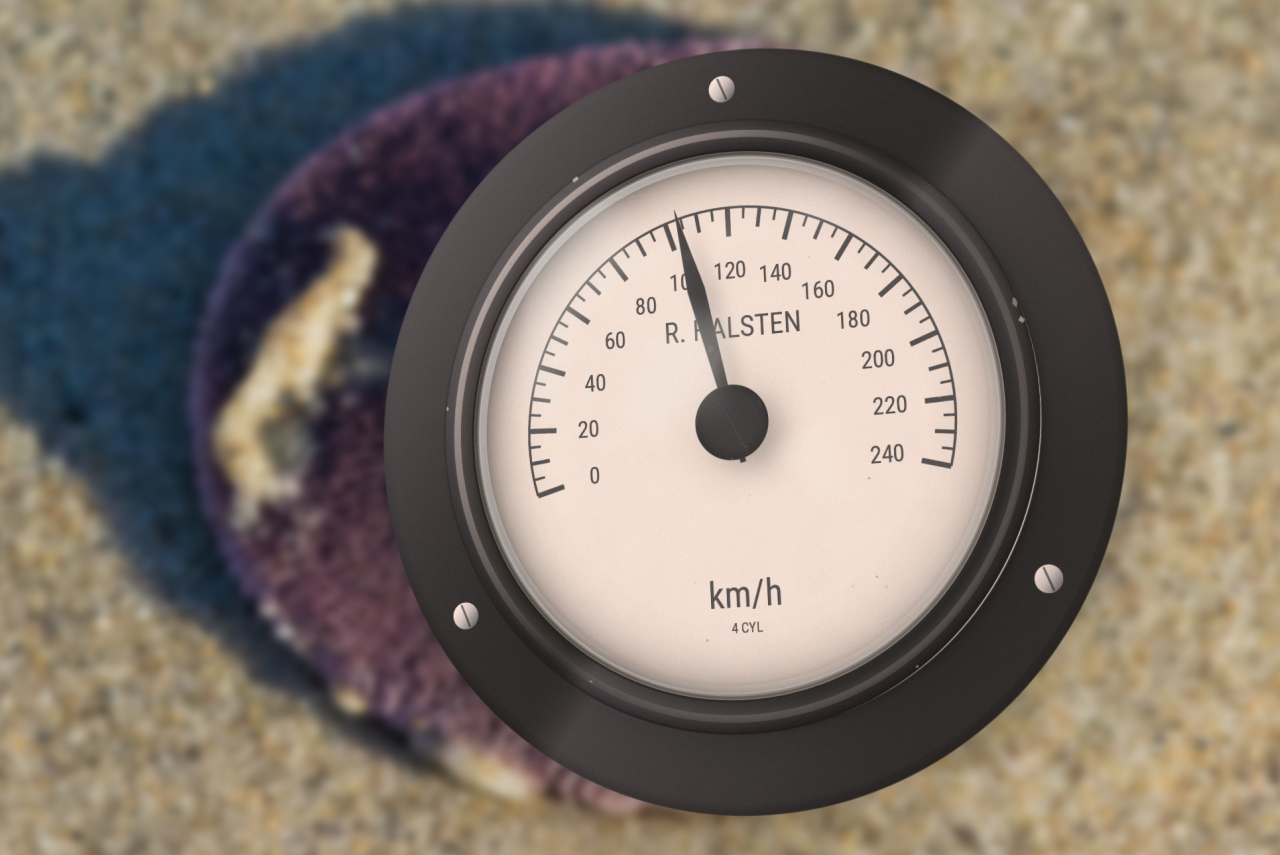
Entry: 105km/h
